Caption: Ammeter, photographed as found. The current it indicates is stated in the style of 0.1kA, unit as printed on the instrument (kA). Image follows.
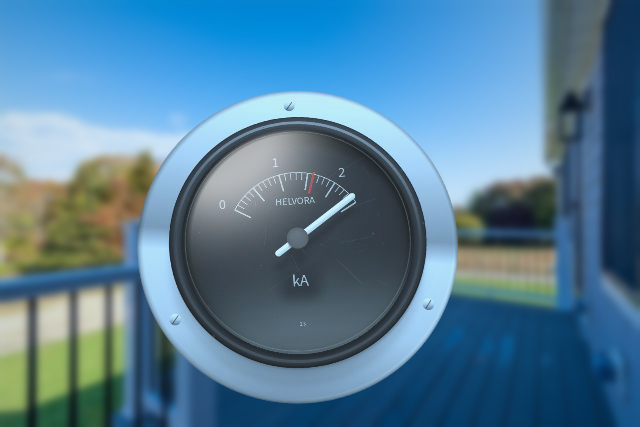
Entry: 2.4kA
